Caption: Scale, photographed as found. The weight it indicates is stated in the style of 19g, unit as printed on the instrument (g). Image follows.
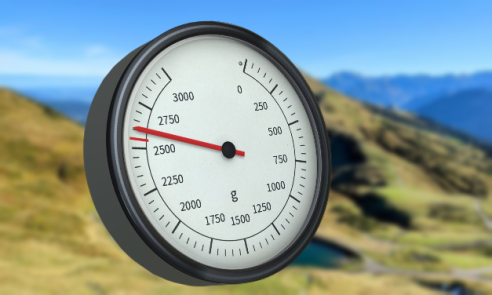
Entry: 2600g
